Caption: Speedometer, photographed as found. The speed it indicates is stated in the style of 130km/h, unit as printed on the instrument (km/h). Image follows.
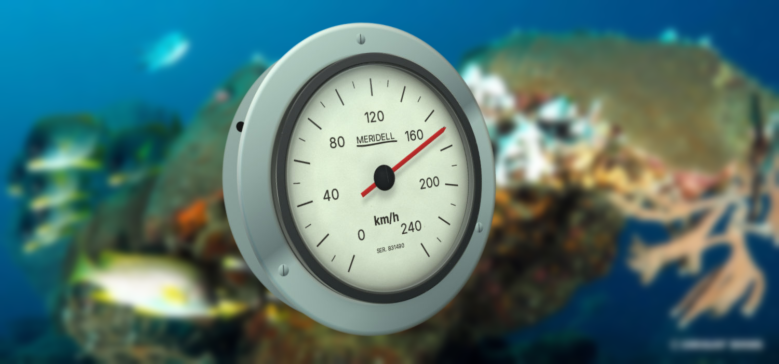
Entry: 170km/h
